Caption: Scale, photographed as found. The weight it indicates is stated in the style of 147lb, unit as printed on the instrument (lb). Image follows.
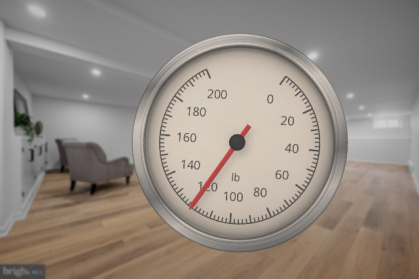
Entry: 120lb
